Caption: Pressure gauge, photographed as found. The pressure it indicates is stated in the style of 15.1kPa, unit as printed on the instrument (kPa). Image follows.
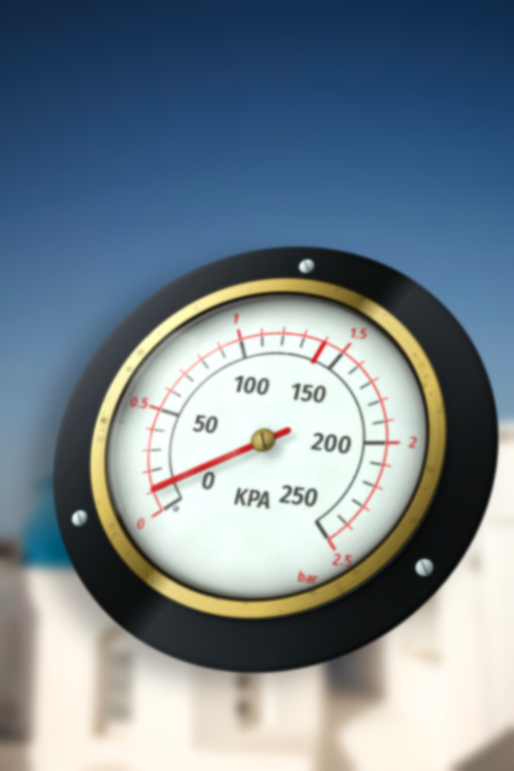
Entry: 10kPa
